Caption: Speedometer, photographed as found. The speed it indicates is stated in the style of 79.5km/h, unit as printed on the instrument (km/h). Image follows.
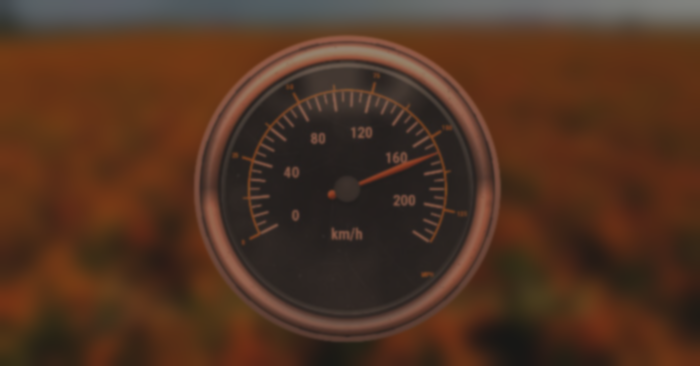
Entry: 170km/h
